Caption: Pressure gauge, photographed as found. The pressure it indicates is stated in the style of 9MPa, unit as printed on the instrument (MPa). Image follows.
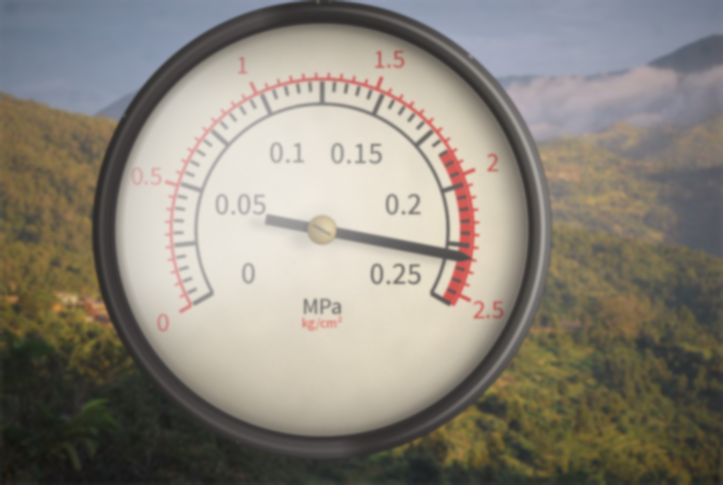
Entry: 0.23MPa
